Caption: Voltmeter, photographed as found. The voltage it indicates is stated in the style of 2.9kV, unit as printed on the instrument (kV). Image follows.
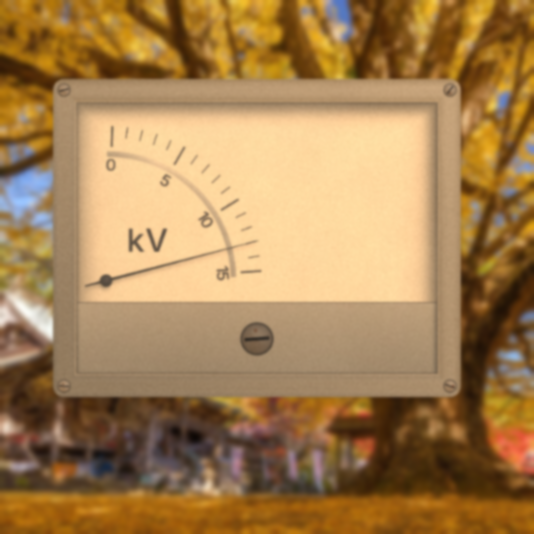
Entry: 13kV
